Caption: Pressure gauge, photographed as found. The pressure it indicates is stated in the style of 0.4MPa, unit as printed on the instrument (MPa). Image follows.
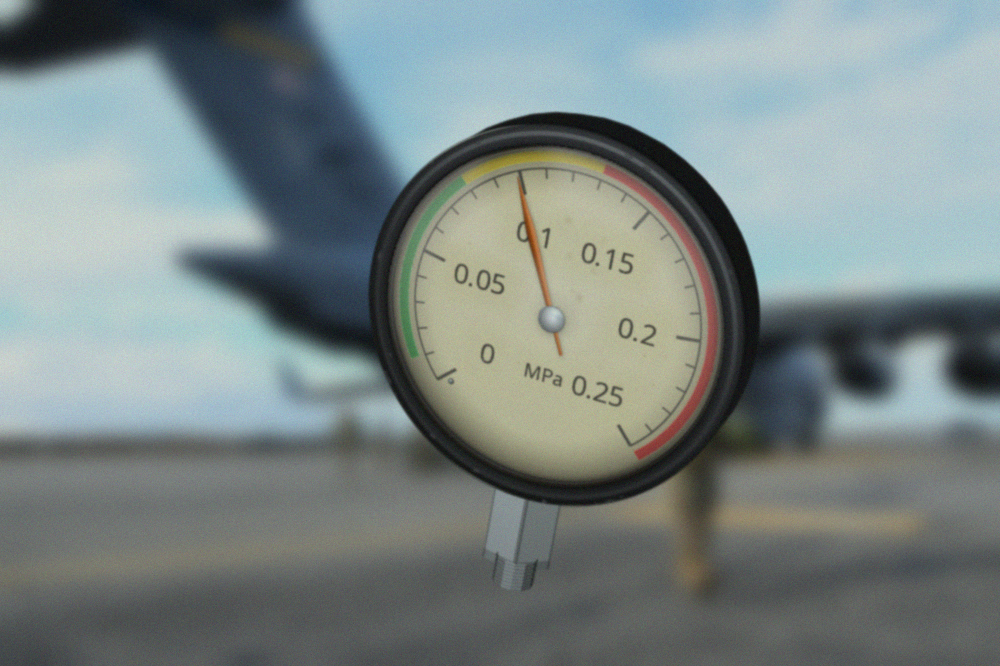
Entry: 0.1MPa
